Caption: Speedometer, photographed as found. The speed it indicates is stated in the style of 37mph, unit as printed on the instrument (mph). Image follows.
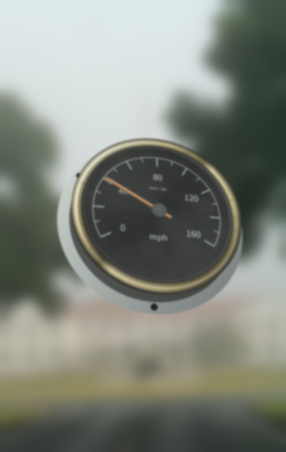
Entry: 40mph
